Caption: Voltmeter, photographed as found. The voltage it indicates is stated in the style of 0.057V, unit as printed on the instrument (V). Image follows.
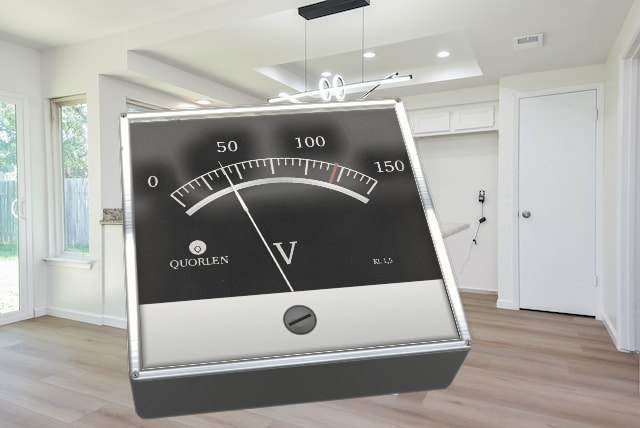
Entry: 40V
